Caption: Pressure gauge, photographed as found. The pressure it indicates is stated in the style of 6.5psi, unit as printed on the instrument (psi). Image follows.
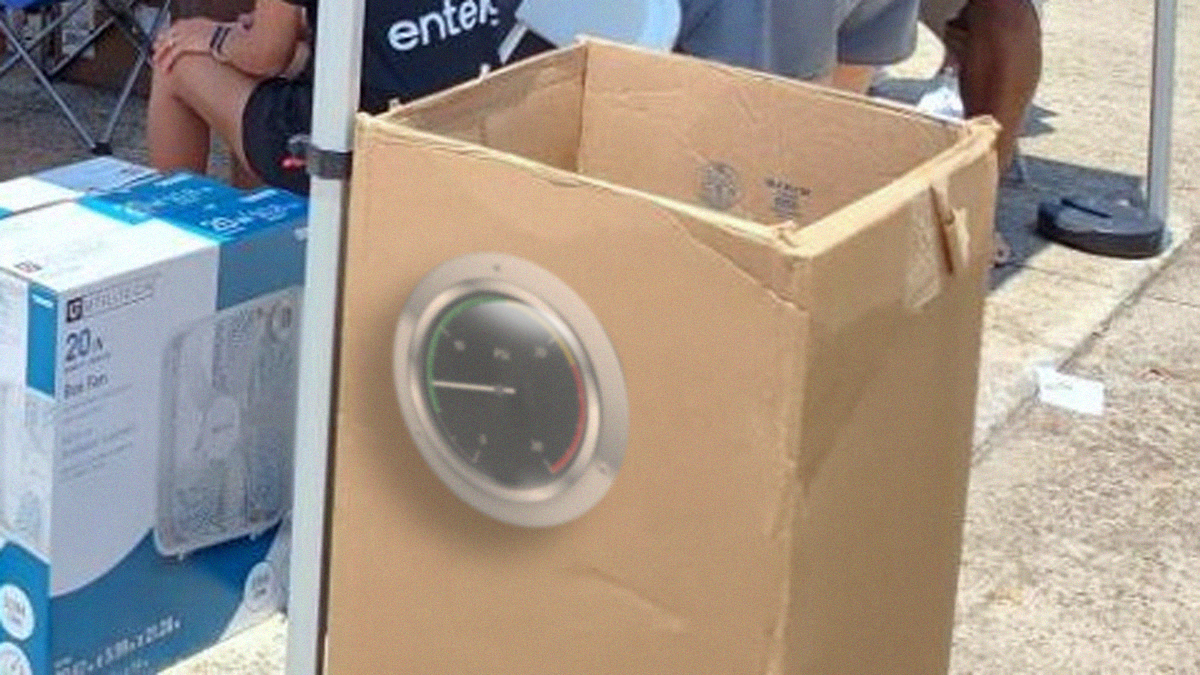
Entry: 6psi
